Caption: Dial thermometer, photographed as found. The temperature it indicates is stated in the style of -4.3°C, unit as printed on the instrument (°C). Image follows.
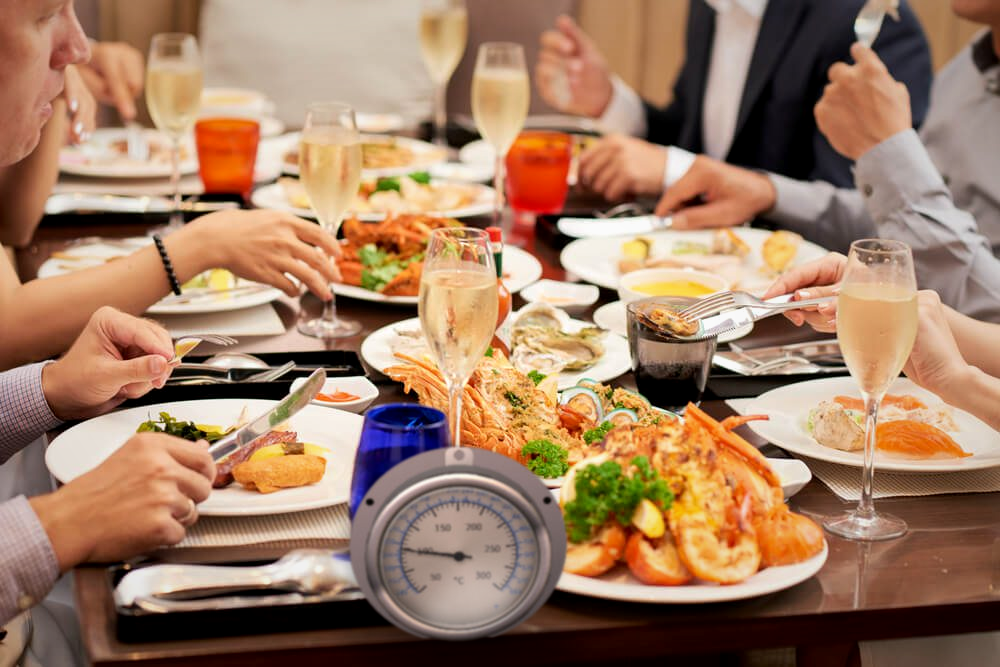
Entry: 100°C
